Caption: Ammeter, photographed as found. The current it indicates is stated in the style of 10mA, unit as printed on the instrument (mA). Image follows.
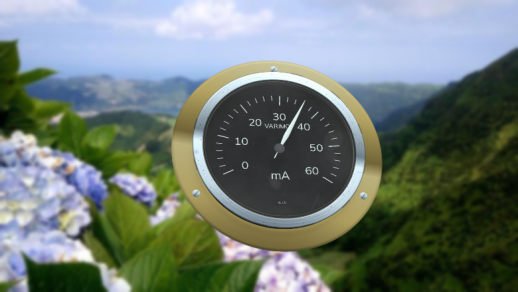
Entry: 36mA
